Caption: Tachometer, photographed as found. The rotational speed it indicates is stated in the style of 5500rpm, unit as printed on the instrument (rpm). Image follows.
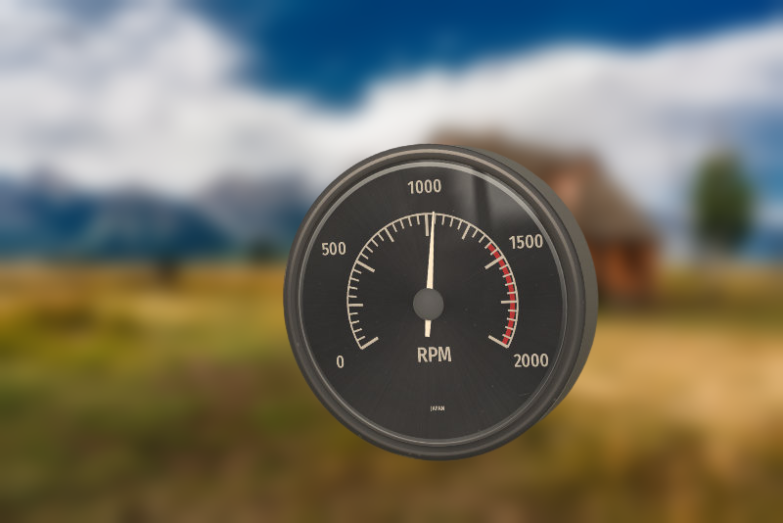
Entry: 1050rpm
